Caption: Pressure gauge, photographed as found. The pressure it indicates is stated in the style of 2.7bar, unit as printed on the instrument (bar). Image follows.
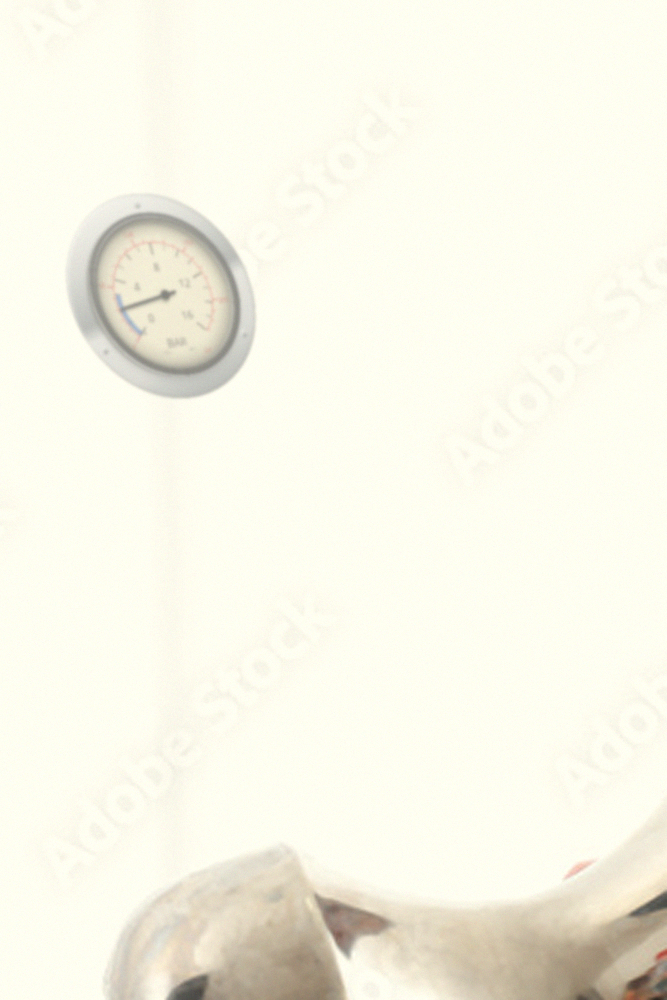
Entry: 2bar
